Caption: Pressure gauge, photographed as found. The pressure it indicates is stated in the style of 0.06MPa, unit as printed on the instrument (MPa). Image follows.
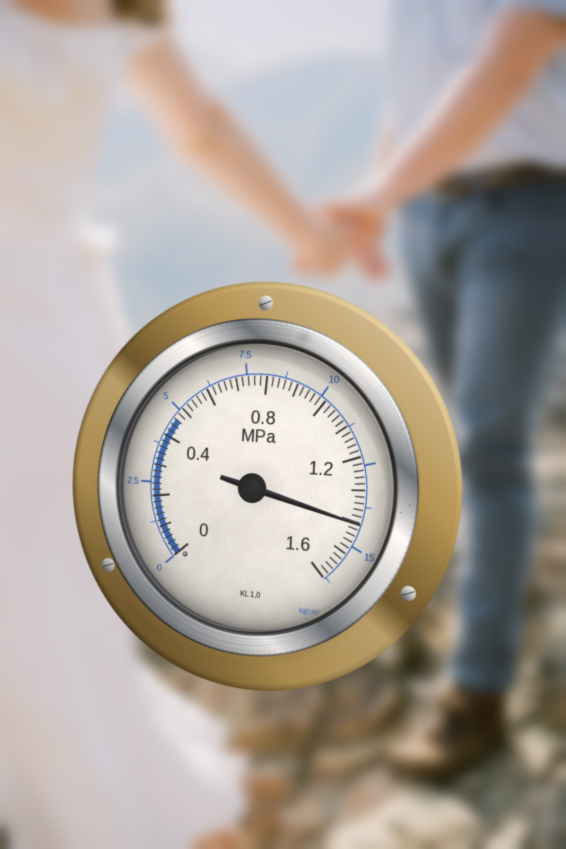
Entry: 1.4MPa
